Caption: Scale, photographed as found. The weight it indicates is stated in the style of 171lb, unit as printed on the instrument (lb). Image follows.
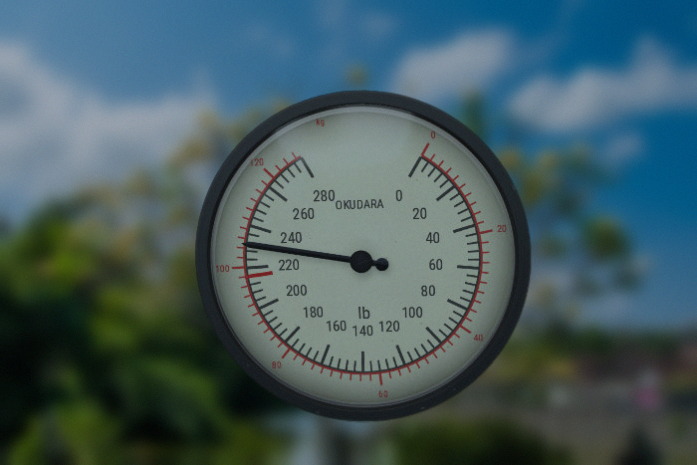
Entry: 232lb
